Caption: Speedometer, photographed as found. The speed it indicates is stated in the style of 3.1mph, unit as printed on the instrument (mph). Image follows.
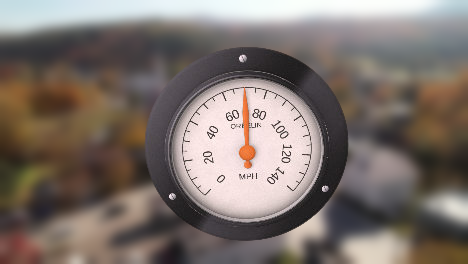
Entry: 70mph
